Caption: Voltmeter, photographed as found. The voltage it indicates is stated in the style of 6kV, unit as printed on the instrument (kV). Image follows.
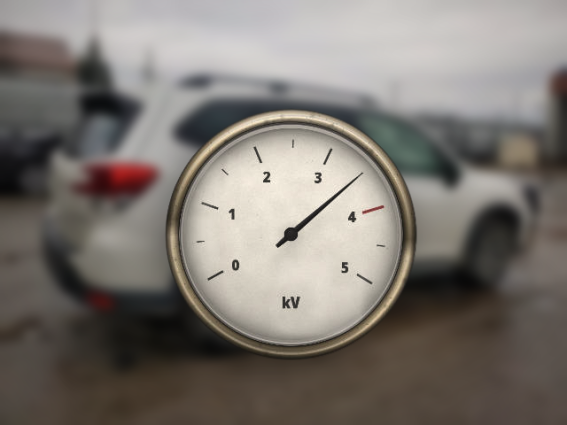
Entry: 3.5kV
